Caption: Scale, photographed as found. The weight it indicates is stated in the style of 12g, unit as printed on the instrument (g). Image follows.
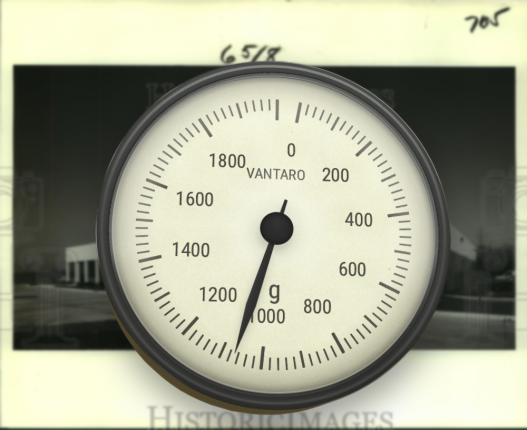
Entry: 1070g
